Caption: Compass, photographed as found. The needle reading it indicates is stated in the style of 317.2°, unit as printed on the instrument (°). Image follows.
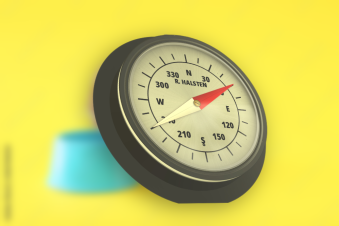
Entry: 60°
